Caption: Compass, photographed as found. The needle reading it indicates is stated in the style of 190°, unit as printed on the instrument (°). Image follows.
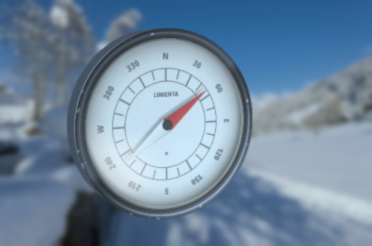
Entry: 52.5°
